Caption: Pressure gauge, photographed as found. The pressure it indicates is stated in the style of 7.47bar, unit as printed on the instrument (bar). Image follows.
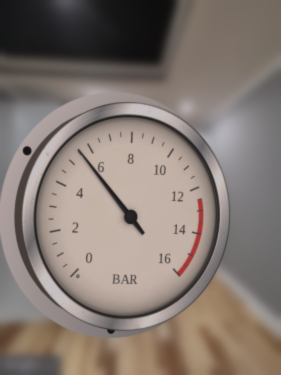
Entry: 5.5bar
